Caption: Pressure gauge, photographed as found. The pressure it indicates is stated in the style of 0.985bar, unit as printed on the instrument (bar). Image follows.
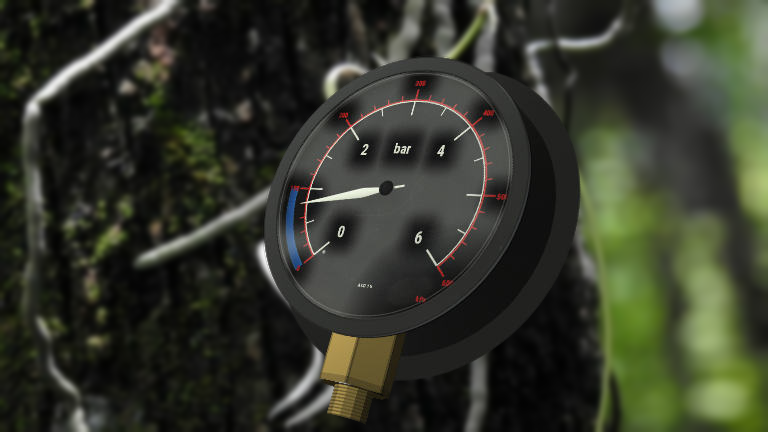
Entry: 0.75bar
